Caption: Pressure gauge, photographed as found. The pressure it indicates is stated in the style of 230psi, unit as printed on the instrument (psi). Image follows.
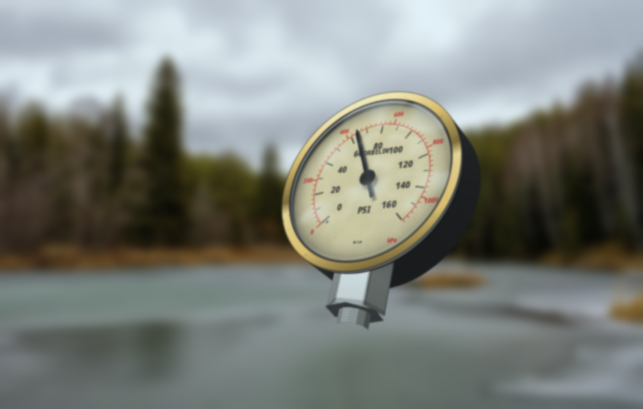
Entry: 65psi
